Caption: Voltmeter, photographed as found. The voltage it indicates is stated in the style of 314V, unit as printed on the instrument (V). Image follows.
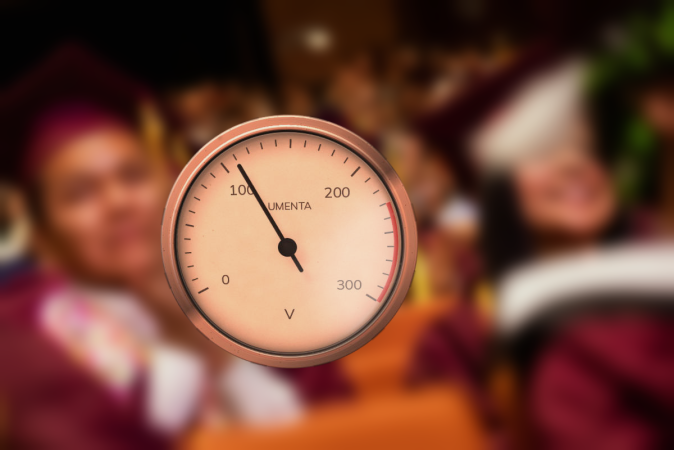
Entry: 110V
